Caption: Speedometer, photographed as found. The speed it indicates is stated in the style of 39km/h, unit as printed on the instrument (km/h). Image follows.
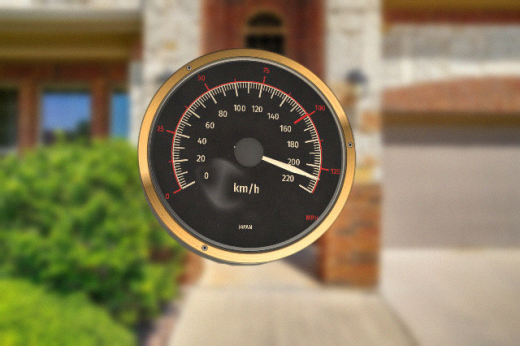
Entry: 210km/h
